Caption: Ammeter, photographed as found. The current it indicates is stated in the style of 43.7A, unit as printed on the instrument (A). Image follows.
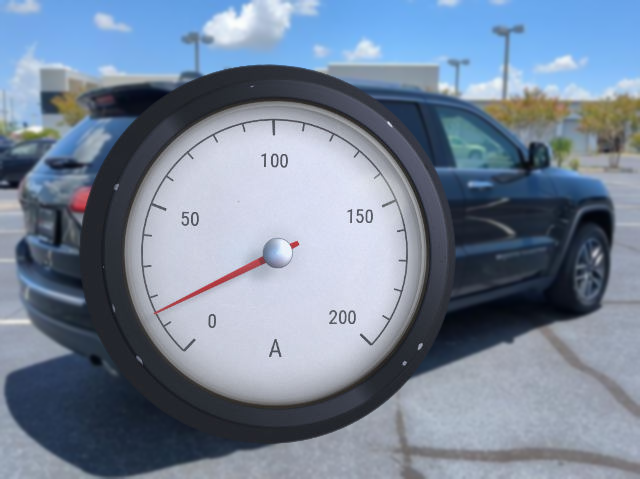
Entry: 15A
